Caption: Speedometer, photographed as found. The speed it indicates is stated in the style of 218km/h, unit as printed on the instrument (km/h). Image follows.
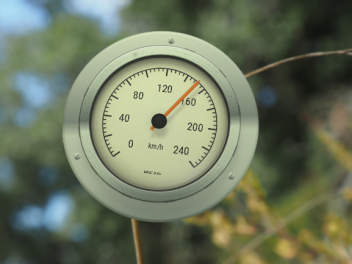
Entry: 152km/h
